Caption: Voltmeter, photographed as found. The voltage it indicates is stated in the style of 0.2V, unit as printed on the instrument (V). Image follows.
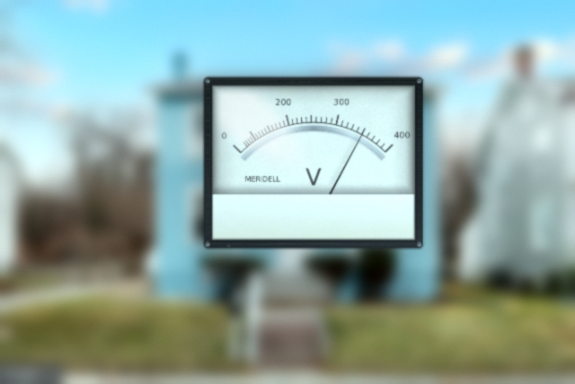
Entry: 350V
